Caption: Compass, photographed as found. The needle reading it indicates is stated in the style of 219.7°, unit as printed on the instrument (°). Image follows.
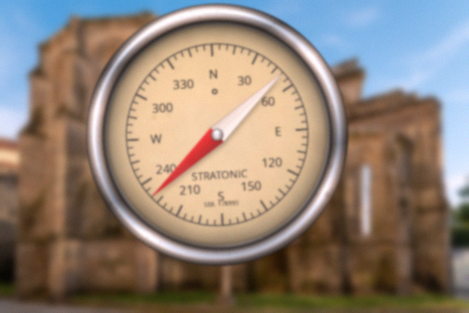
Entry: 230°
